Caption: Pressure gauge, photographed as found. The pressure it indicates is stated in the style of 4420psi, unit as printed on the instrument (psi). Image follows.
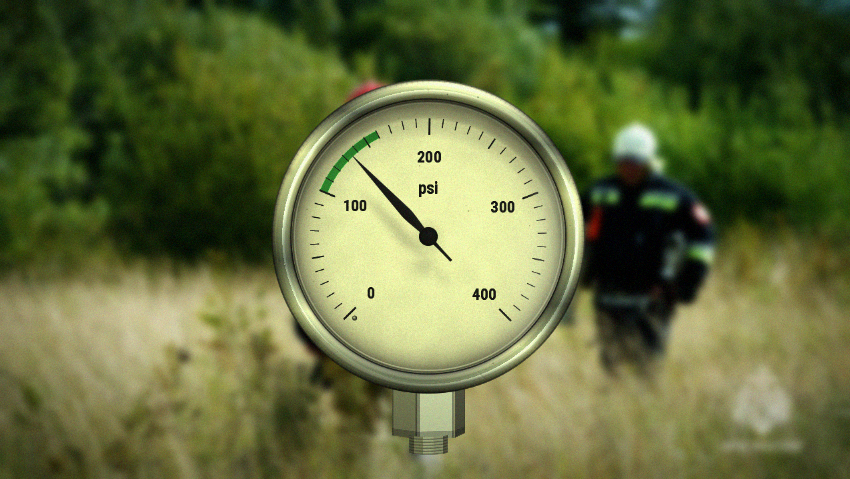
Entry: 135psi
